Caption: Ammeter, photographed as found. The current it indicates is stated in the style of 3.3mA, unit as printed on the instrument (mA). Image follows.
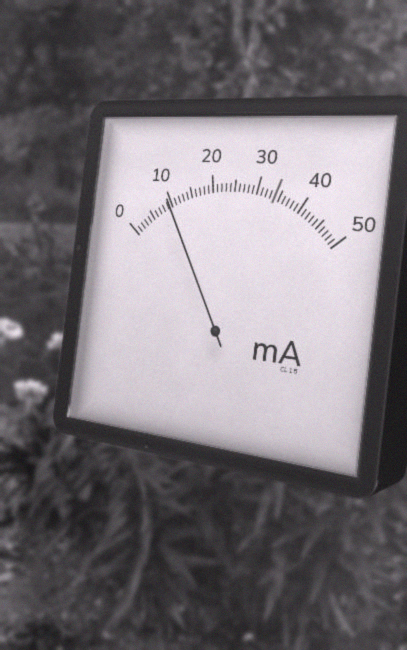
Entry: 10mA
